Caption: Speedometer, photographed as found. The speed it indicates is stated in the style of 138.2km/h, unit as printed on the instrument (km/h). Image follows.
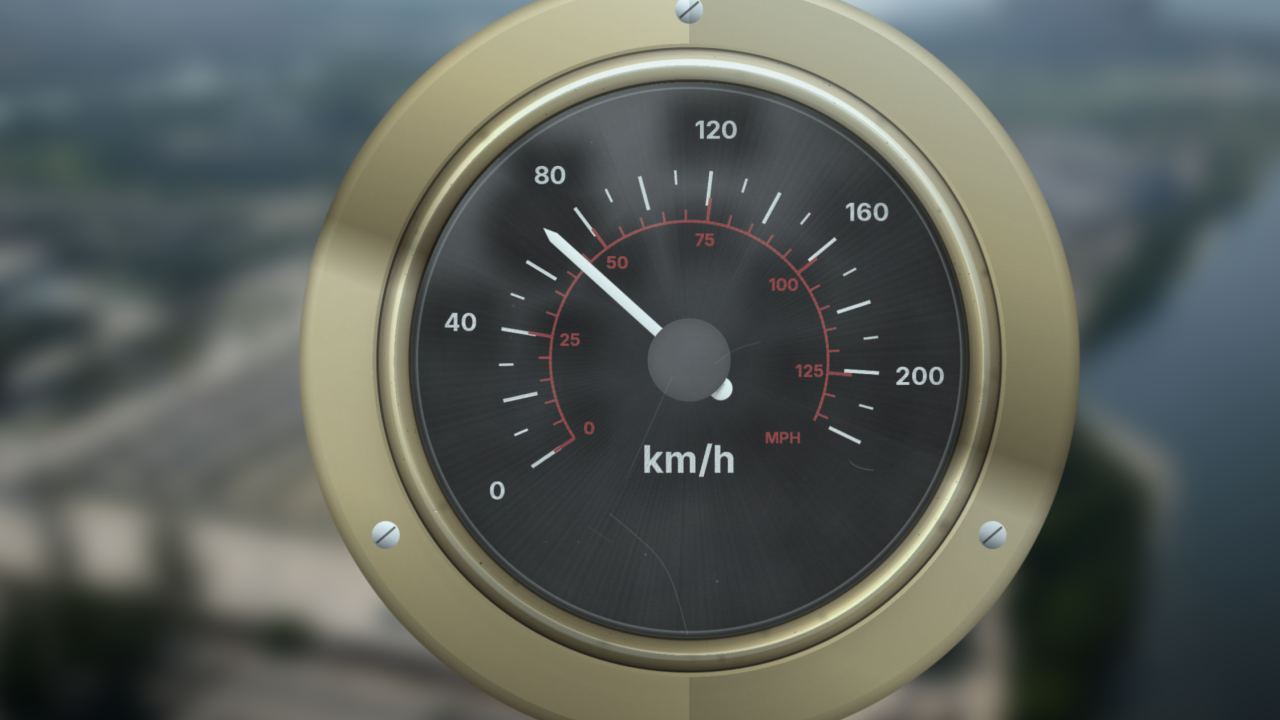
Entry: 70km/h
